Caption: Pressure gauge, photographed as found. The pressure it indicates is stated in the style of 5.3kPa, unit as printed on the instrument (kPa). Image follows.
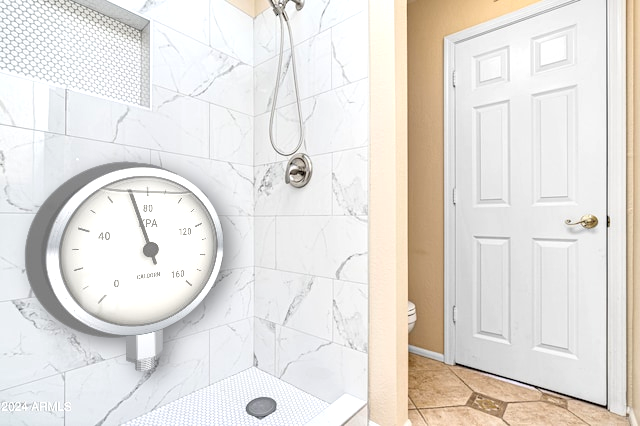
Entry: 70kPa
